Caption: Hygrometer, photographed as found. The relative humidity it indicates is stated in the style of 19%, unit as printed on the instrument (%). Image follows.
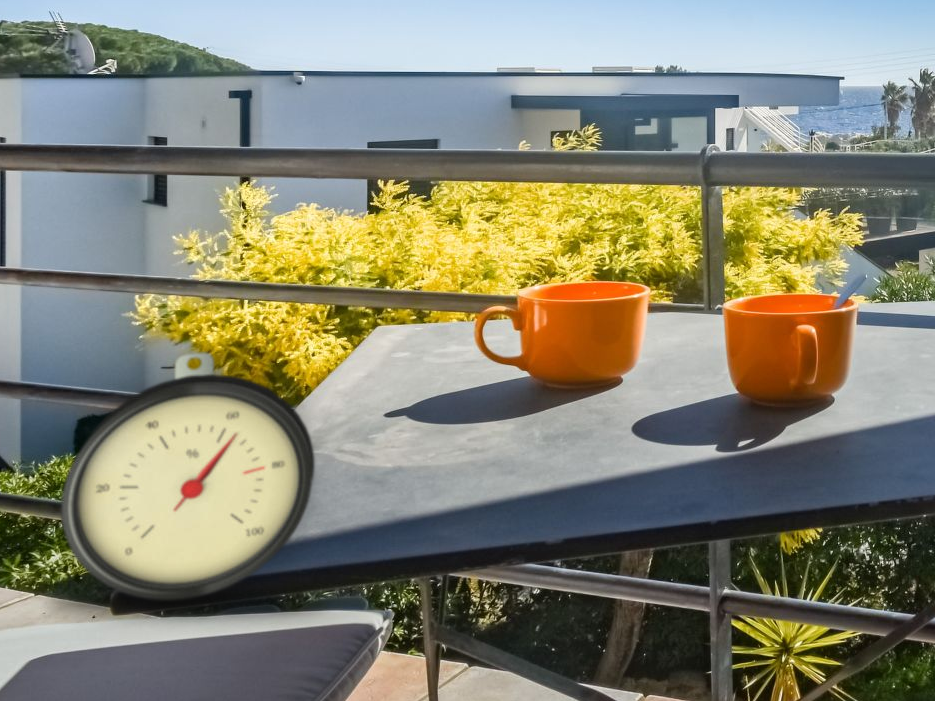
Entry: 64%
